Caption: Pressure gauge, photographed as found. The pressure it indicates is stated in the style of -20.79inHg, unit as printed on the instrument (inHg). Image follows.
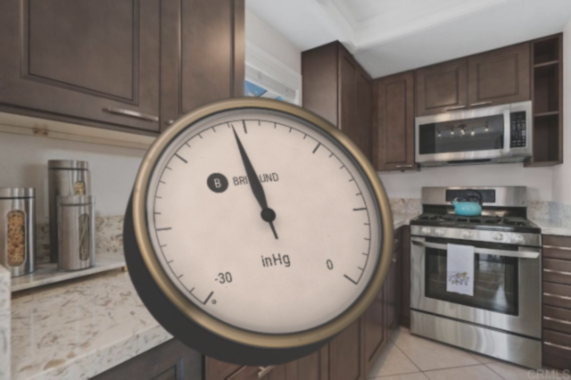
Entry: -16inHg
